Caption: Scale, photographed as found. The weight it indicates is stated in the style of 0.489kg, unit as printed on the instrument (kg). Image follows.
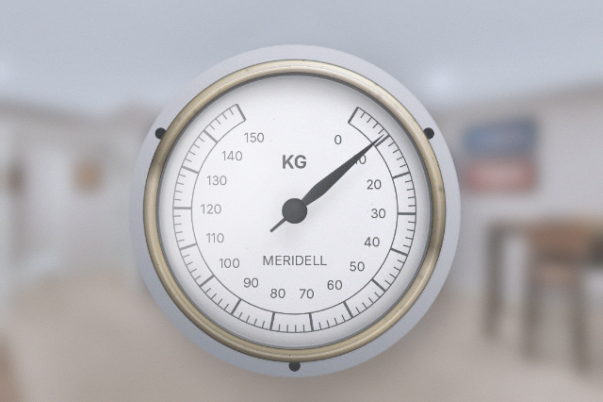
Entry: 9kg
